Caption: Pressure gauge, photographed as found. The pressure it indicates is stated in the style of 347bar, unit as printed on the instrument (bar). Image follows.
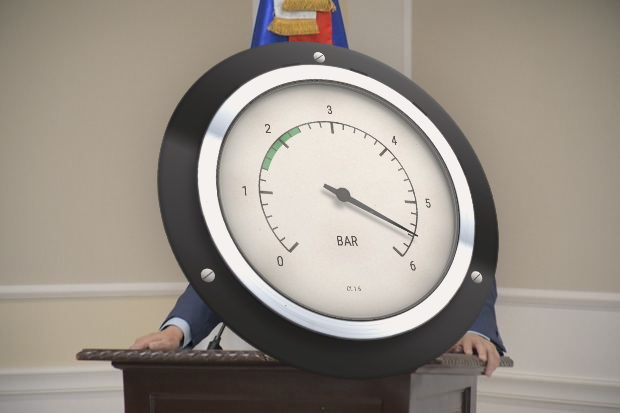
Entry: 5.6bar
